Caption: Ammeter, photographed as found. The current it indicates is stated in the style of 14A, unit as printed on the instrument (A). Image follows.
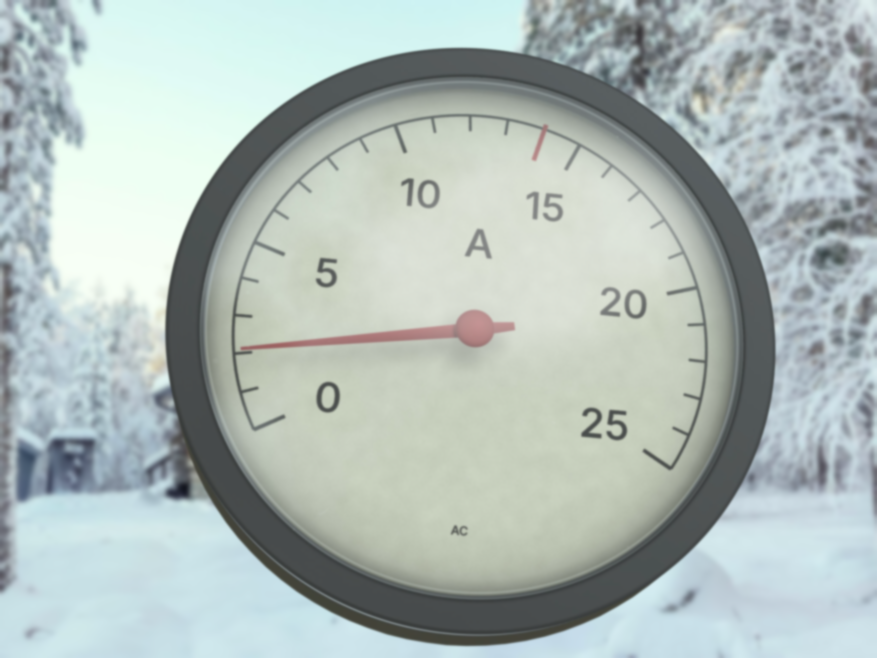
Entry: 2A
